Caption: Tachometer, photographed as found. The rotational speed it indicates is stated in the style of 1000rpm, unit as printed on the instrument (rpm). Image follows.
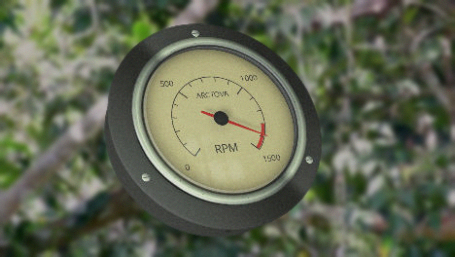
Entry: 1400rpm
